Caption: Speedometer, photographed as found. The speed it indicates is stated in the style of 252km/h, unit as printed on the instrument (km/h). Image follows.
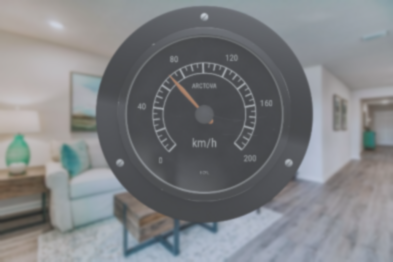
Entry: 70km/h
